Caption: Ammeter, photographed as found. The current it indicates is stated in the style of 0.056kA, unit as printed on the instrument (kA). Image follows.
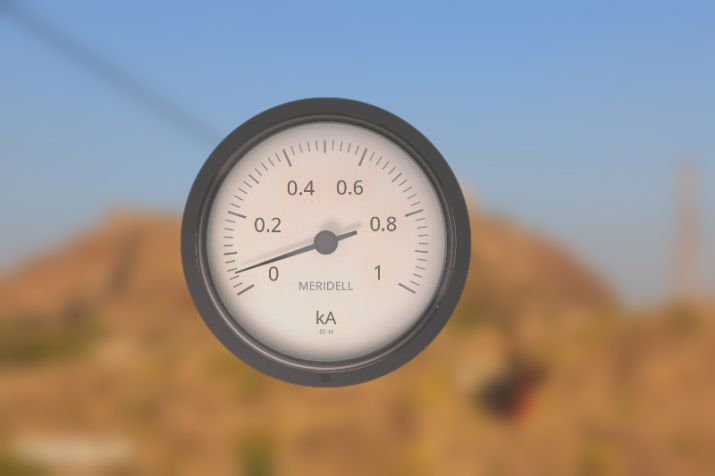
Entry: 0.05kA
